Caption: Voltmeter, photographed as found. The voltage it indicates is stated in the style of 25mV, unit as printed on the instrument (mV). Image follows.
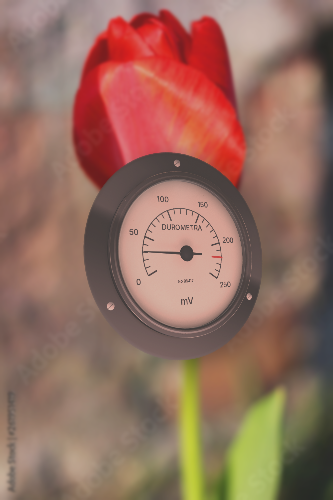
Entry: 30mV
